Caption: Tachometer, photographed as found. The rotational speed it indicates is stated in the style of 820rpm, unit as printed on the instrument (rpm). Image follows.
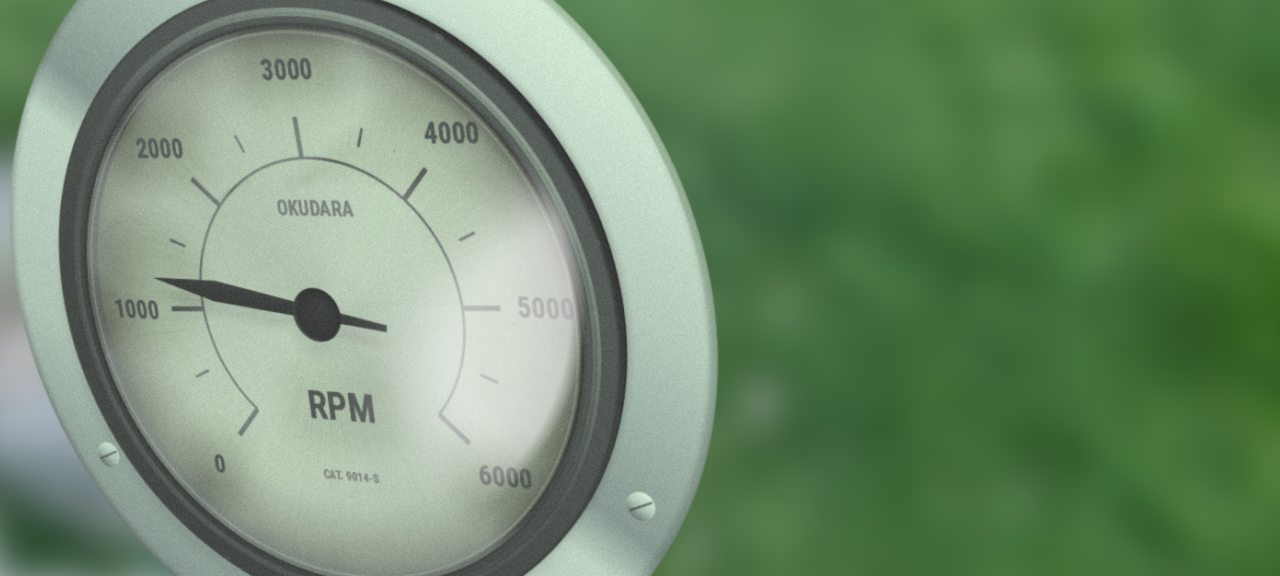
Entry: 1250rpm
